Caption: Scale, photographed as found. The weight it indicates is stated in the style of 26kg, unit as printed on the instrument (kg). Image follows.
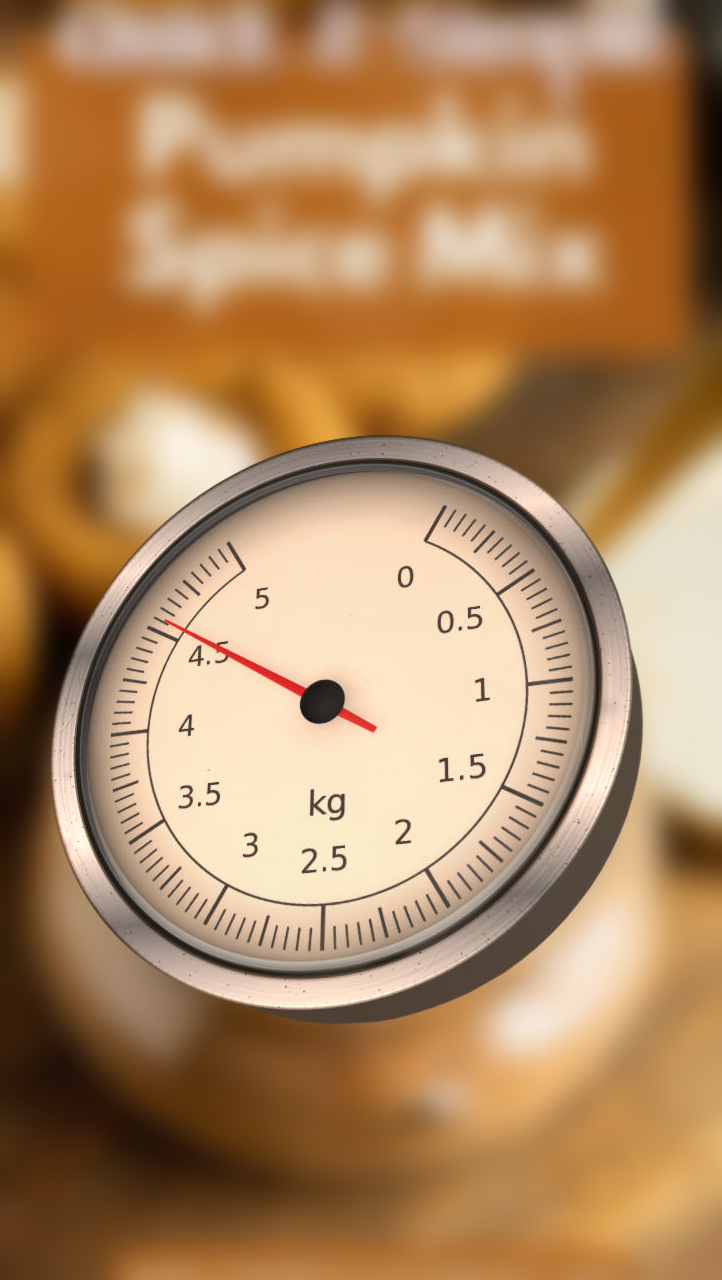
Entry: 4.55kg
